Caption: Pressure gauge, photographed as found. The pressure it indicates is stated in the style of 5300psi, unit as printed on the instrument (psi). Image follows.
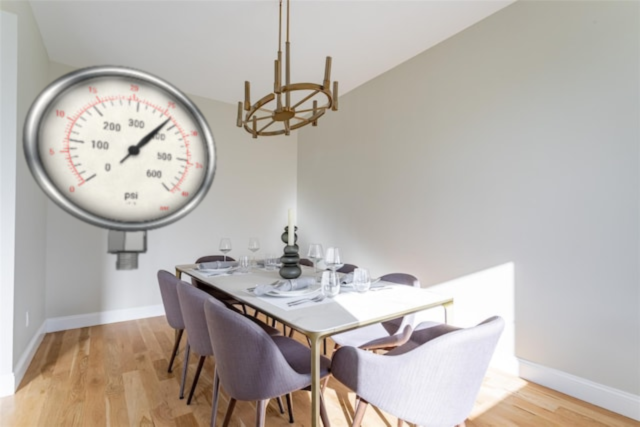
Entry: 380psi
